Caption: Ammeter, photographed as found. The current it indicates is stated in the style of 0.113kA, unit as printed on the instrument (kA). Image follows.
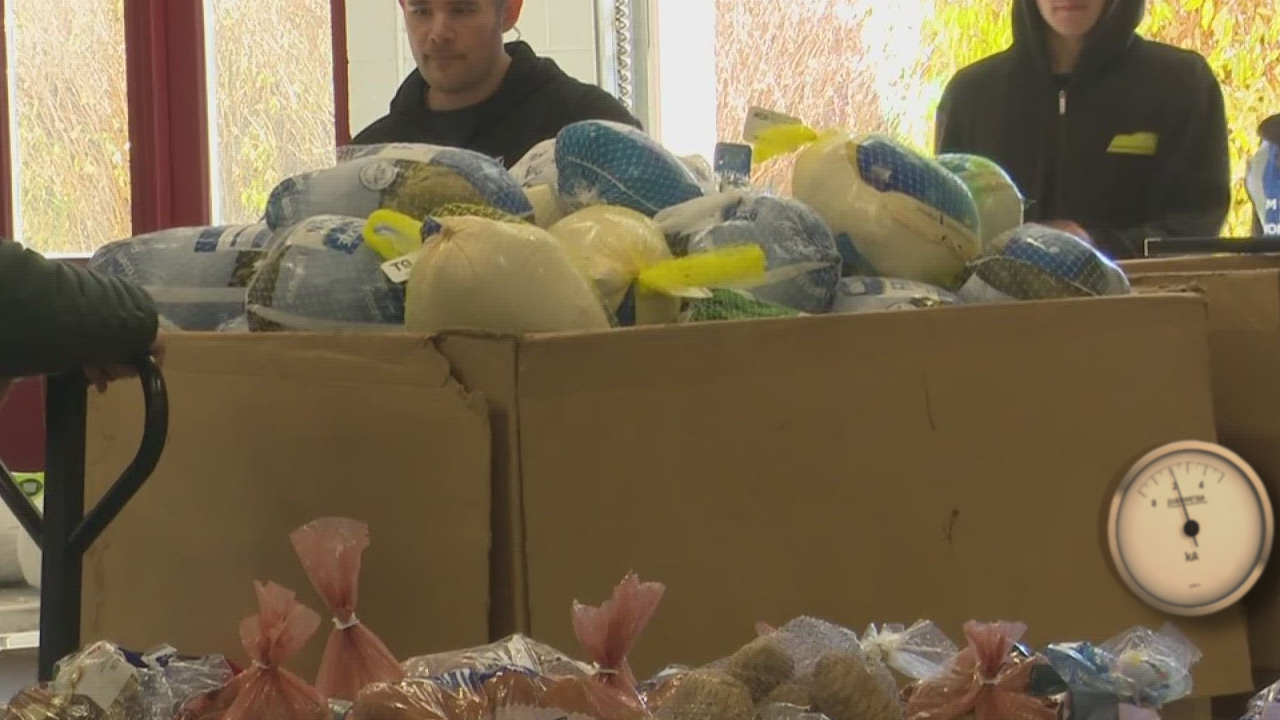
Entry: 2kA
